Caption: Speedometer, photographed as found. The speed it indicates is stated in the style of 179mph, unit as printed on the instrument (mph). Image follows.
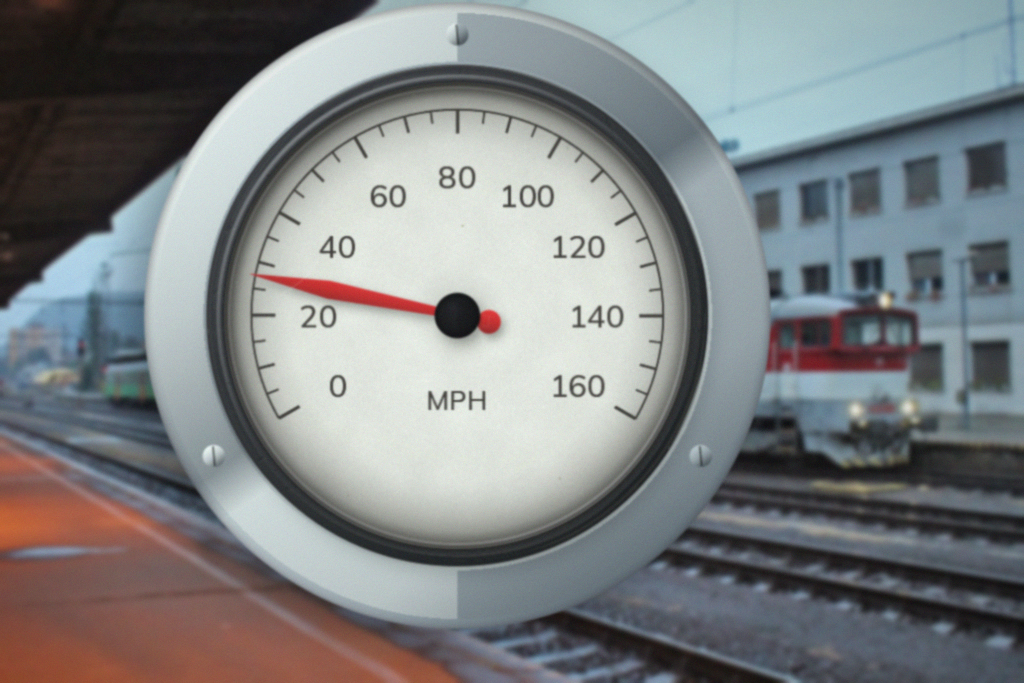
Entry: 27.5mph
